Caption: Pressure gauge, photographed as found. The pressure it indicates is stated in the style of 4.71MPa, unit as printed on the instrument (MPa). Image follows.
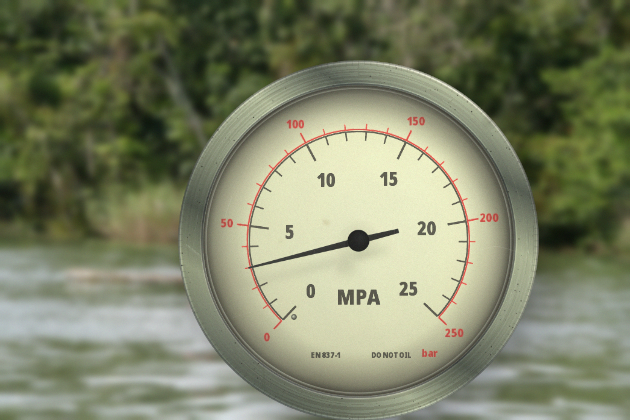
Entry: 3MPa
